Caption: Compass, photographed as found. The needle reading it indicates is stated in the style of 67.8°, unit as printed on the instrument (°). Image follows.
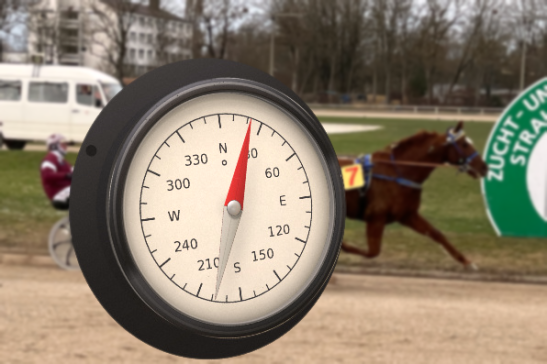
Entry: 20°
